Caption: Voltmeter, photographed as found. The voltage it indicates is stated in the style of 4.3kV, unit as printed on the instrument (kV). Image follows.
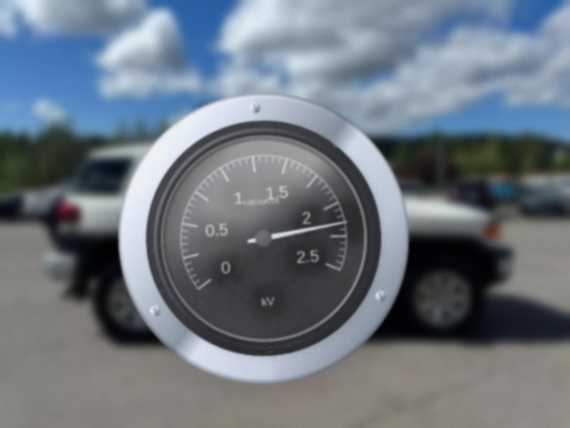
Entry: 2.15kV
